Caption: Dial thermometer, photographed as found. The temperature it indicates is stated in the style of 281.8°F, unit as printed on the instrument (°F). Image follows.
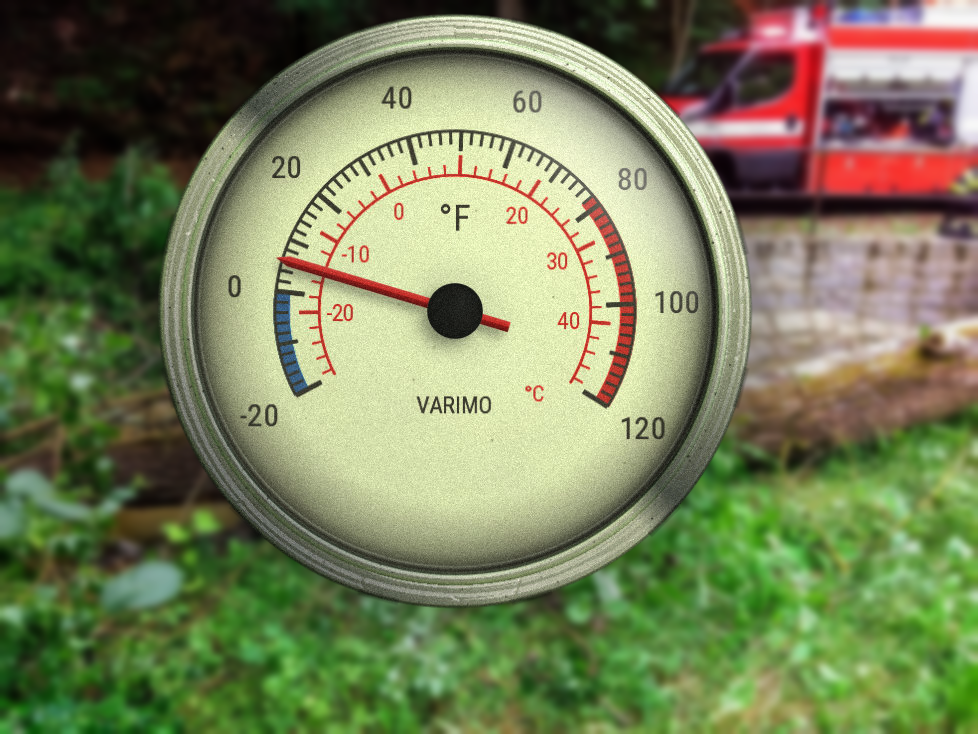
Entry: 6°F
